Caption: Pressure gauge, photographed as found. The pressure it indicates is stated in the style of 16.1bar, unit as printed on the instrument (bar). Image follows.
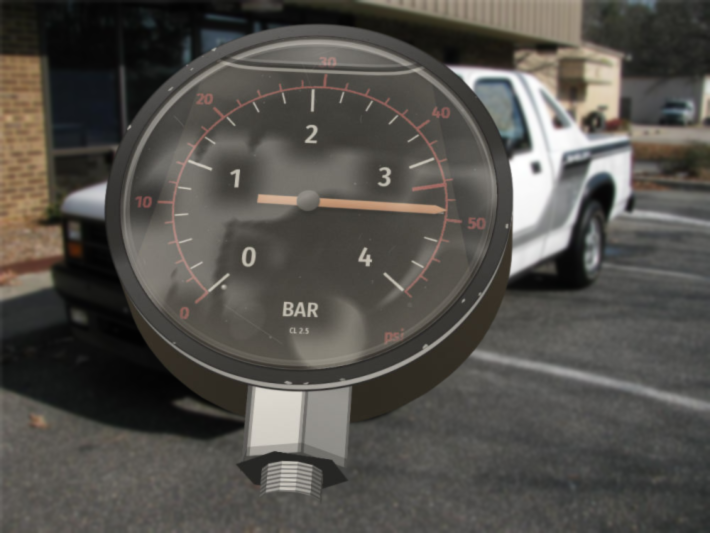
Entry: 3.4bar
